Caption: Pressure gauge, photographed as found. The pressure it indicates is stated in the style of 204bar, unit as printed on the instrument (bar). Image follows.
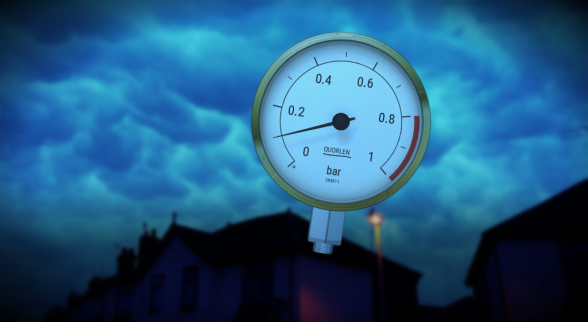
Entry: 0.1bar
